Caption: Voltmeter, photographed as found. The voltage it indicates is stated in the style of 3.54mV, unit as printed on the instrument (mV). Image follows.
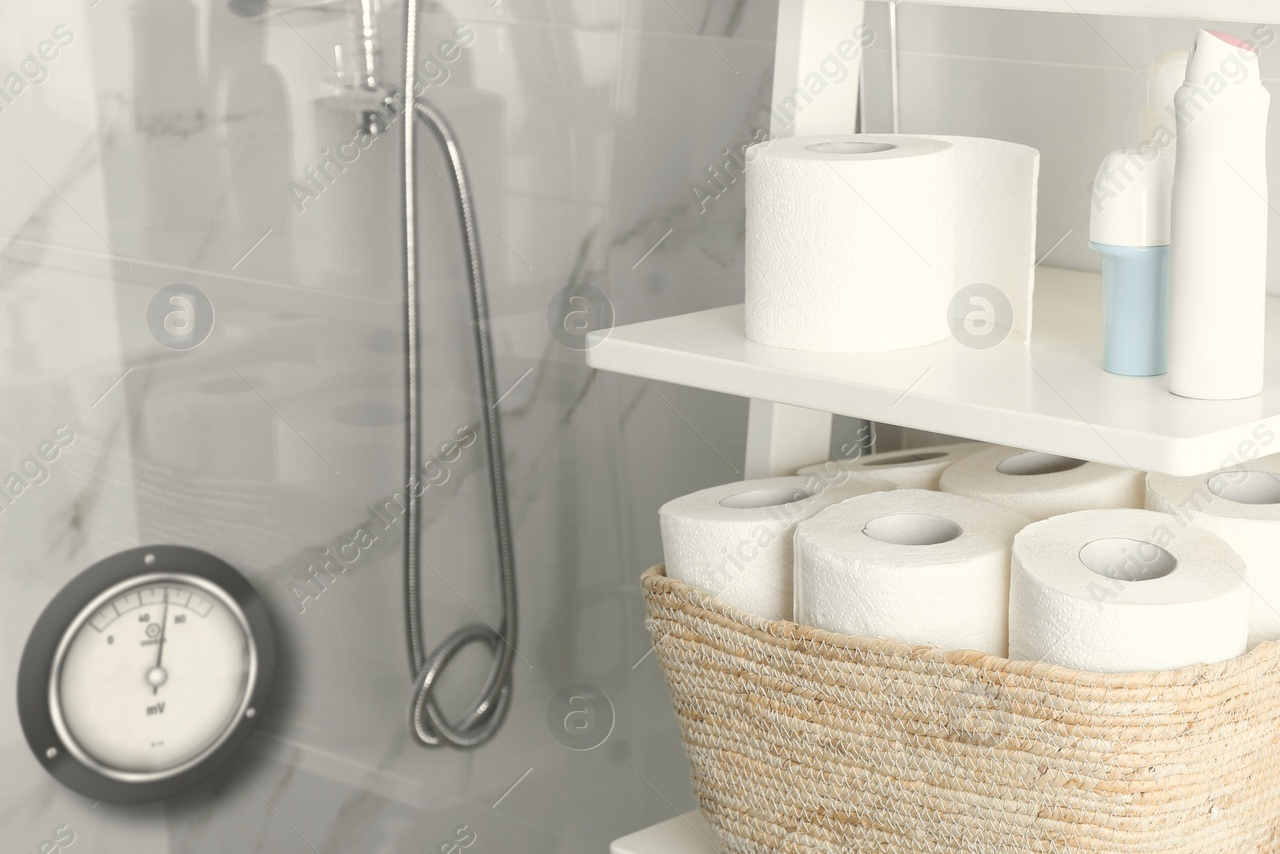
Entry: 60mV
